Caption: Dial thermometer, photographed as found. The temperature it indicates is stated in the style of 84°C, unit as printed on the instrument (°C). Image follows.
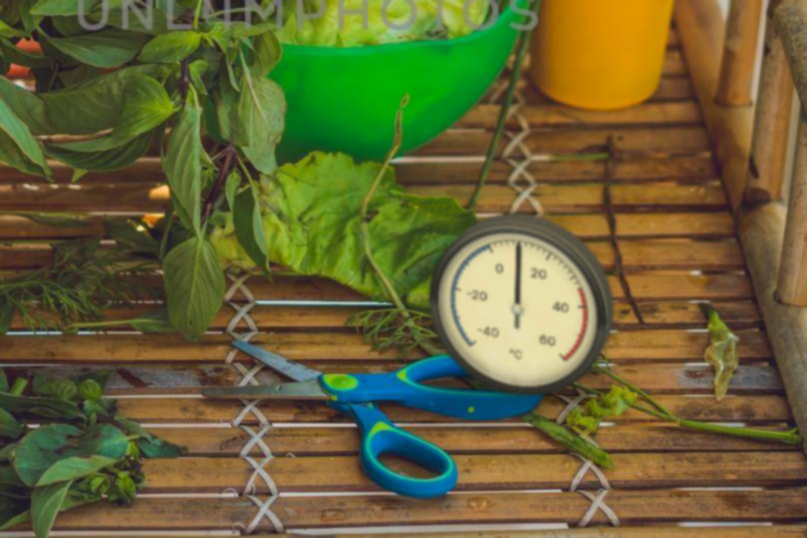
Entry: 10°C
